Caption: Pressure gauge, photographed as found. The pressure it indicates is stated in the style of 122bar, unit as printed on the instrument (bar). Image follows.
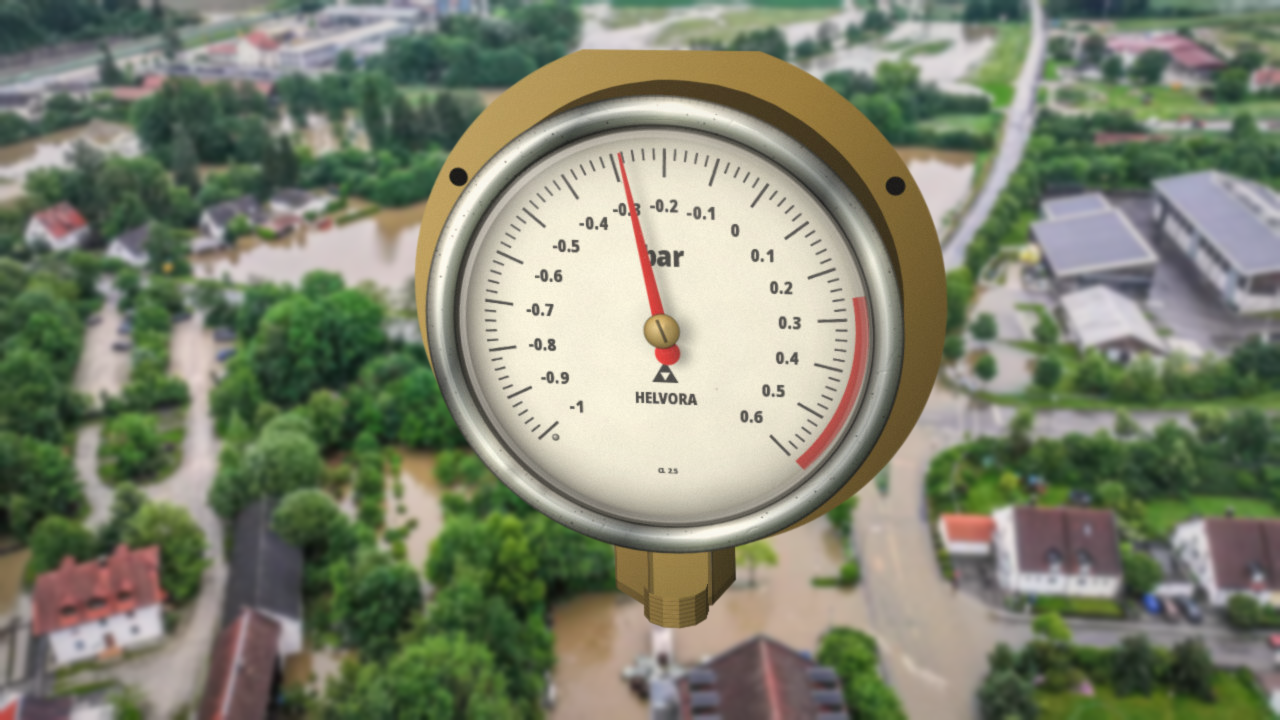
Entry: -0.28bar
